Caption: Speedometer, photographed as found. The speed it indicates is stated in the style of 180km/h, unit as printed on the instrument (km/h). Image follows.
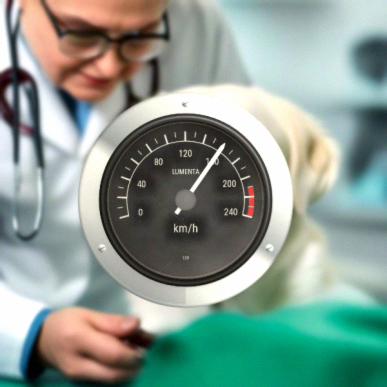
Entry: 160km/h
